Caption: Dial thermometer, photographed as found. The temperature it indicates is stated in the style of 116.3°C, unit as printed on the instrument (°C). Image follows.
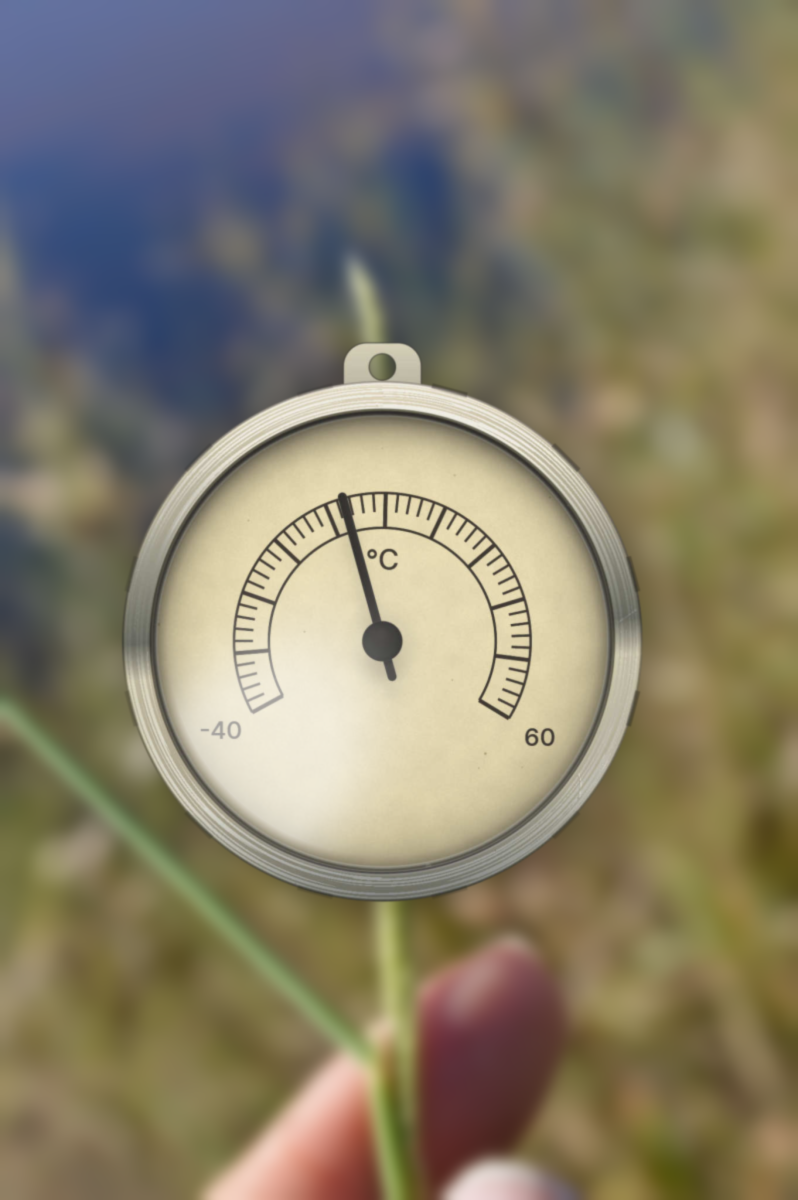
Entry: 3°C
